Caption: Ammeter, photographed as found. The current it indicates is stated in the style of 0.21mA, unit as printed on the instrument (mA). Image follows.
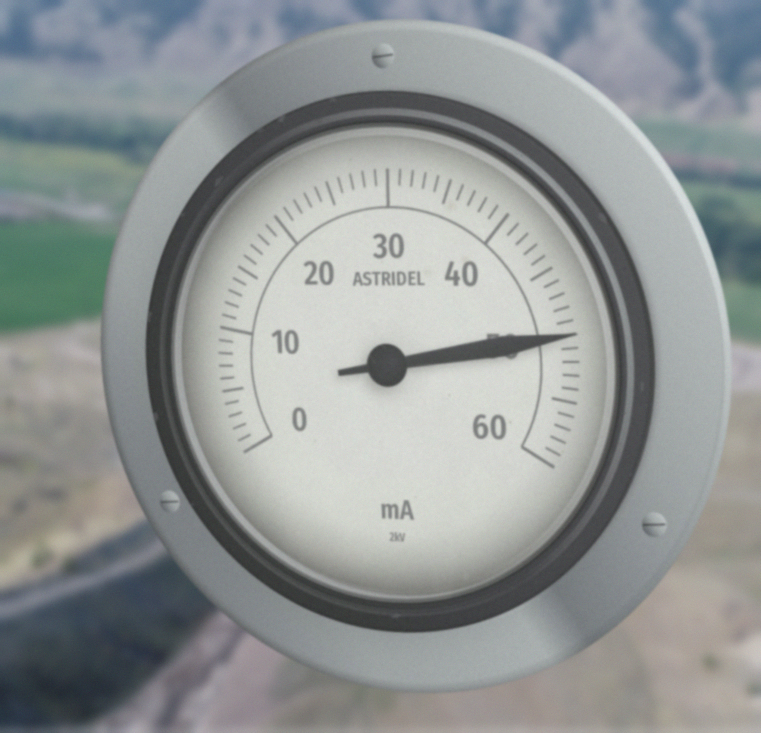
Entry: 50mA
